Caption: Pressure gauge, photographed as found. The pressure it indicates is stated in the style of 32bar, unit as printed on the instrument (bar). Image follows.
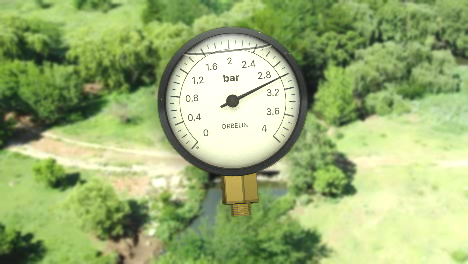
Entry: 3bar
